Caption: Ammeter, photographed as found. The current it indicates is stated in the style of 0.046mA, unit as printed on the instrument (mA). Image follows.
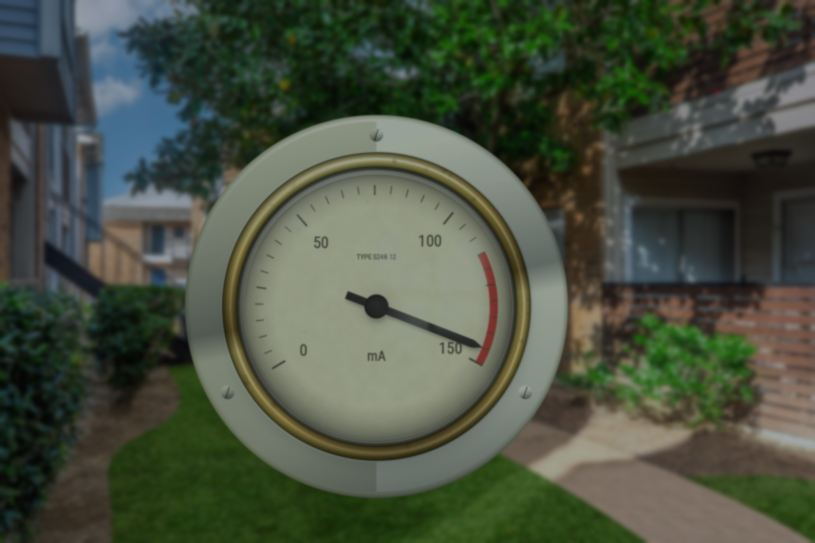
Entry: 145mA
